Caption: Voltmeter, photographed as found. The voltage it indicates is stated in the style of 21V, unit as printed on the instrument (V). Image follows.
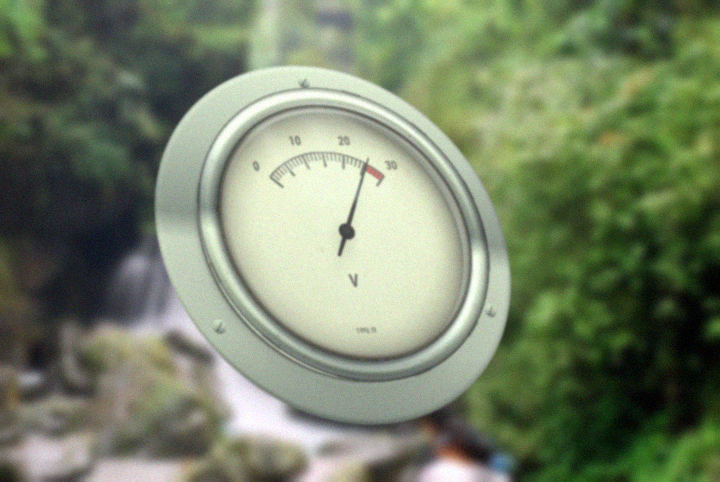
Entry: 25V
